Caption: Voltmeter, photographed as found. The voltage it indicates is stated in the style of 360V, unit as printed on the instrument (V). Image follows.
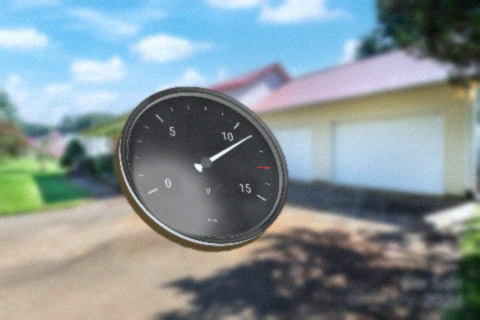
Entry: 11V
